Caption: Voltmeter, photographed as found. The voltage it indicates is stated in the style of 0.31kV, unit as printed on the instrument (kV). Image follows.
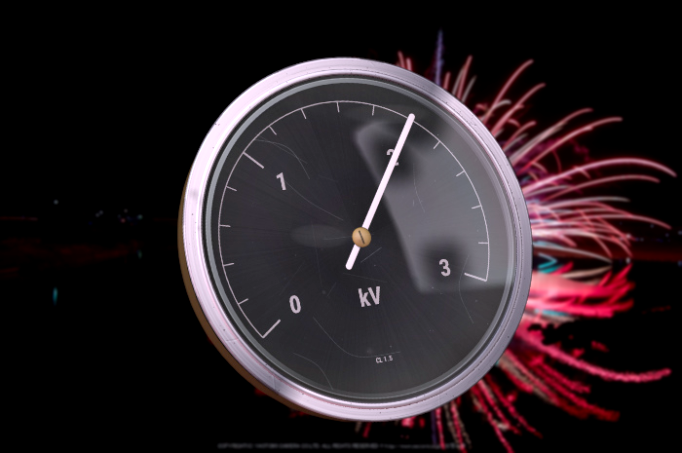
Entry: 2kV
